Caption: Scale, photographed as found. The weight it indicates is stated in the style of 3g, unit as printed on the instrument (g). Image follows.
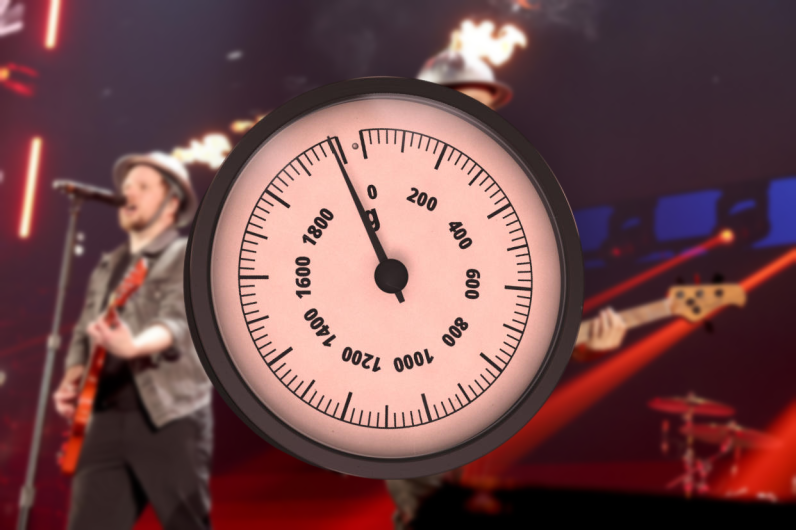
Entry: 1980g
